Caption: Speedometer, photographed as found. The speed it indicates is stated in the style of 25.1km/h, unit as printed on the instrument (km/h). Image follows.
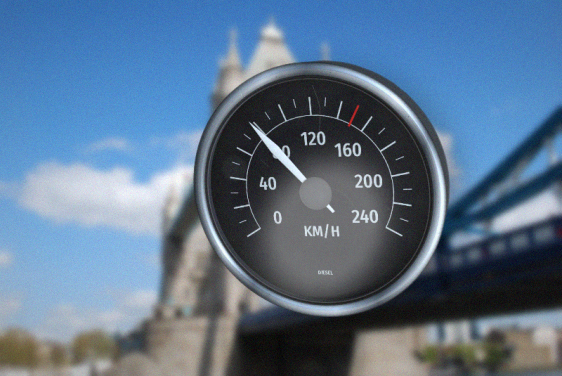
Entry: 80km/h
